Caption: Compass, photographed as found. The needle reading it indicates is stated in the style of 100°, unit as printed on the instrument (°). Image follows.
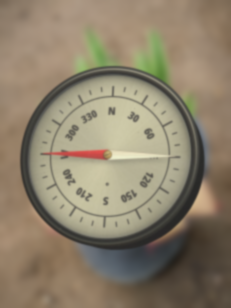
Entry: 270°
